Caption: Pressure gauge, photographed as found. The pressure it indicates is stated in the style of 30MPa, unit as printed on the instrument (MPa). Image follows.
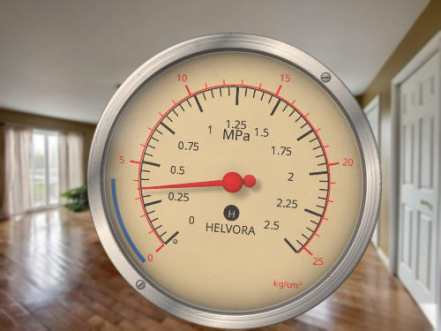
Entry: 0.35MPa
